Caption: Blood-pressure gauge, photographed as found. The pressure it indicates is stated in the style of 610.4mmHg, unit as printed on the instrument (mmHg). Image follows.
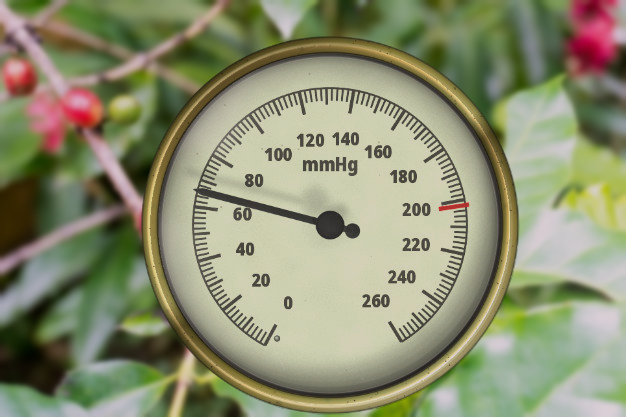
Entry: 66mmHg
